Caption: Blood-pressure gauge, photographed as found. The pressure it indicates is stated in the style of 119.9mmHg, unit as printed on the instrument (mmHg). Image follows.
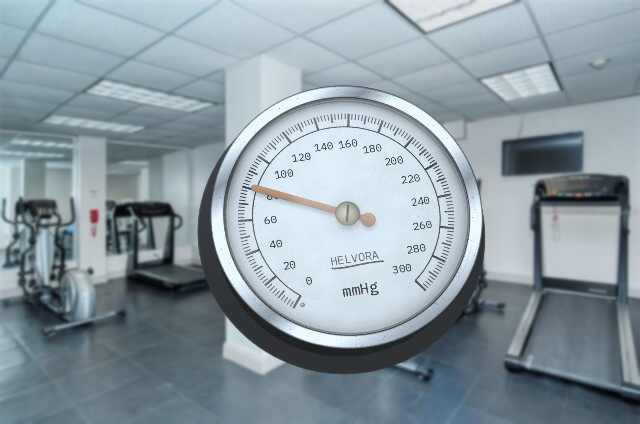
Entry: 80mmHg
